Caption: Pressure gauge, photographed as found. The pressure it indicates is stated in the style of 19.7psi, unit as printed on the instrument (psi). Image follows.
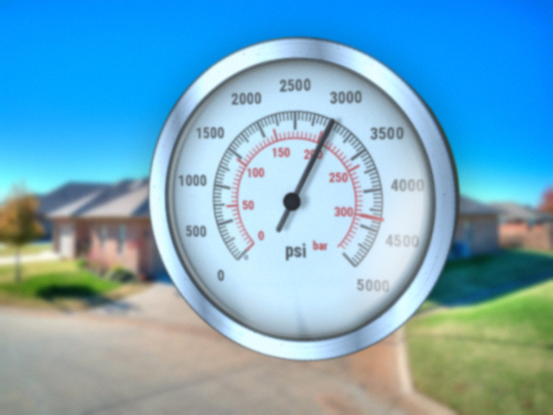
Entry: 3000psi
